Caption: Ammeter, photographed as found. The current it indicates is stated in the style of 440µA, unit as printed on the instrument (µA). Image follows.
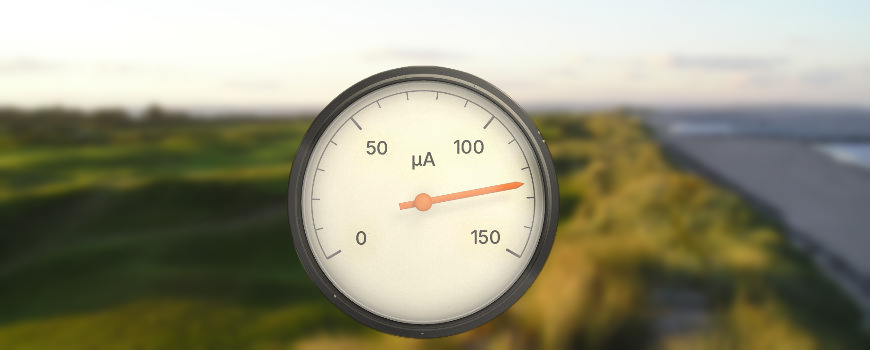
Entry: 125µA
